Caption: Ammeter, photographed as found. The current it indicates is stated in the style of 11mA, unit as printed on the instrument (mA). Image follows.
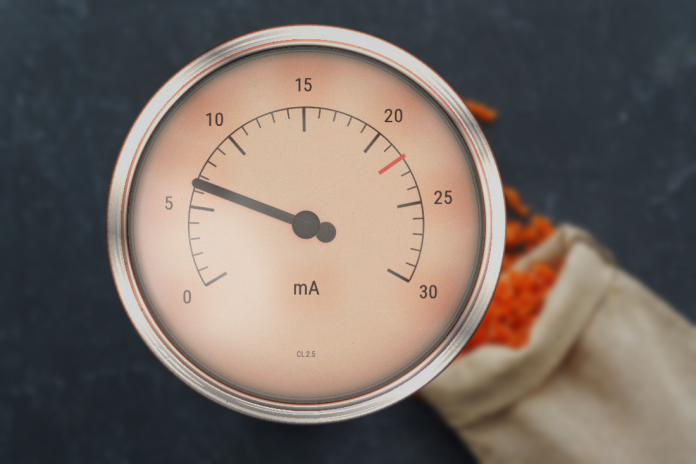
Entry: 6.5mA
